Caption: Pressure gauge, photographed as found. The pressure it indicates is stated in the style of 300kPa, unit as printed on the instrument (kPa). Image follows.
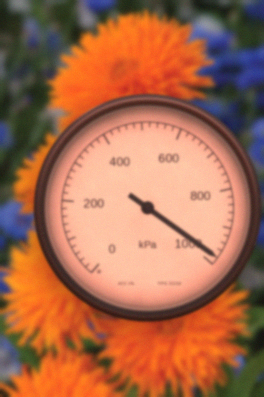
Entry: 980kPa
